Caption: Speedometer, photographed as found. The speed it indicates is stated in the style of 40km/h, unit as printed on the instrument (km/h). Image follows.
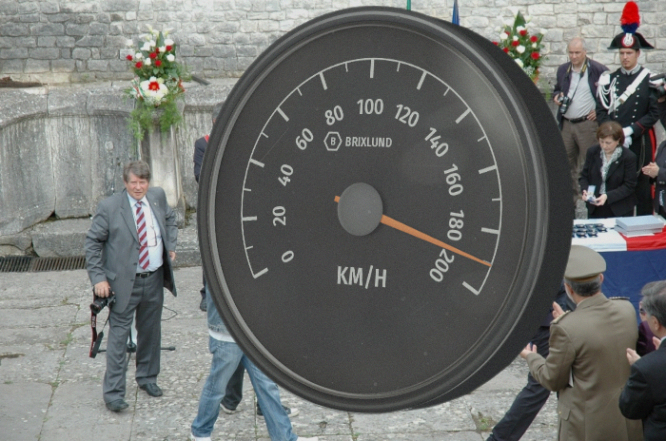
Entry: 190km/h
